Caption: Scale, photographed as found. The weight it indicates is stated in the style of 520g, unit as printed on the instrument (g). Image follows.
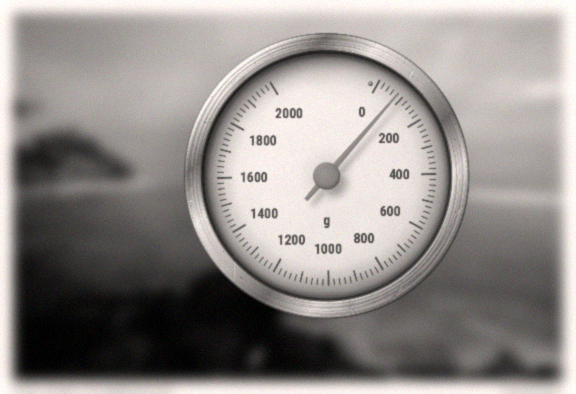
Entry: 80g
